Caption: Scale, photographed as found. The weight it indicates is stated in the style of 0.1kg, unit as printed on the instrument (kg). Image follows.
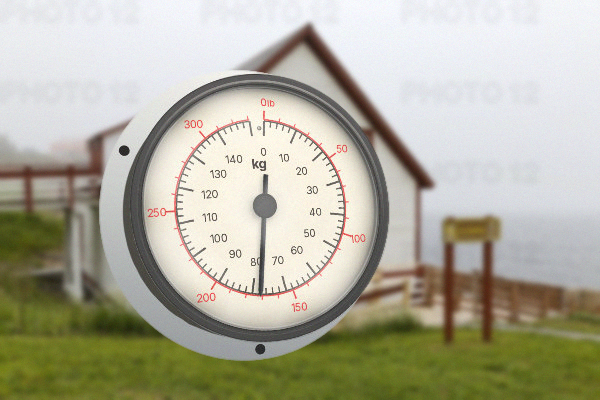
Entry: 78kg
